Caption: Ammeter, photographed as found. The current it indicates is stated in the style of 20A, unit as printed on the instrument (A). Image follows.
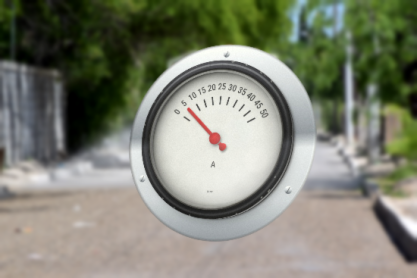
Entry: 5A
